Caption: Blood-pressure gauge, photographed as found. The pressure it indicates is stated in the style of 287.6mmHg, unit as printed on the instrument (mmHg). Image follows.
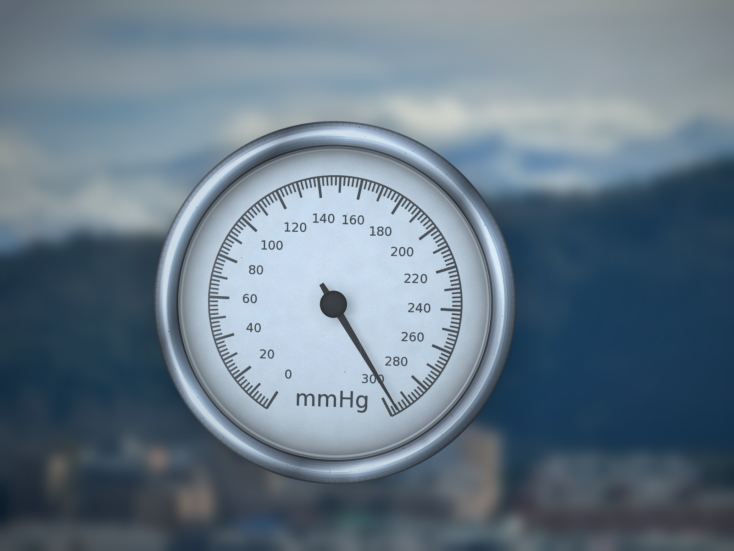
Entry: 296mmHg
